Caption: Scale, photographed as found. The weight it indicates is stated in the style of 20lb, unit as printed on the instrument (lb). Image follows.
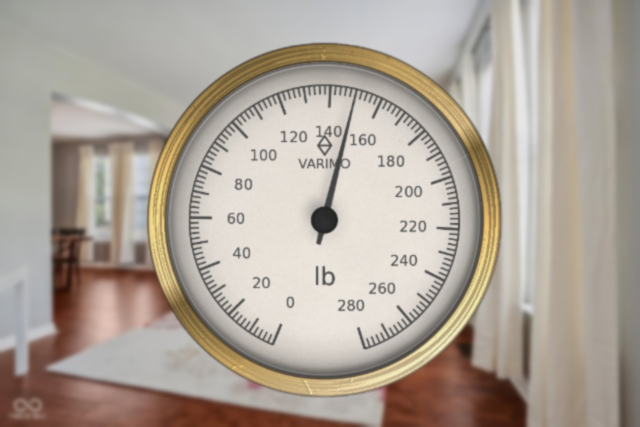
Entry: 150lb
